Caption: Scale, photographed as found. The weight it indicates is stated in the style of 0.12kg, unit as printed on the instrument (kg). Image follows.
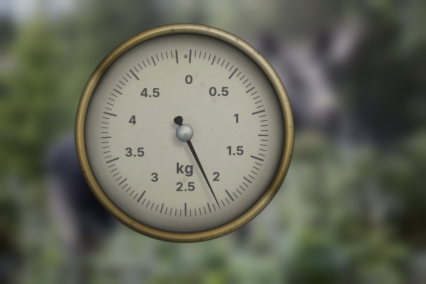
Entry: 2.15kg
